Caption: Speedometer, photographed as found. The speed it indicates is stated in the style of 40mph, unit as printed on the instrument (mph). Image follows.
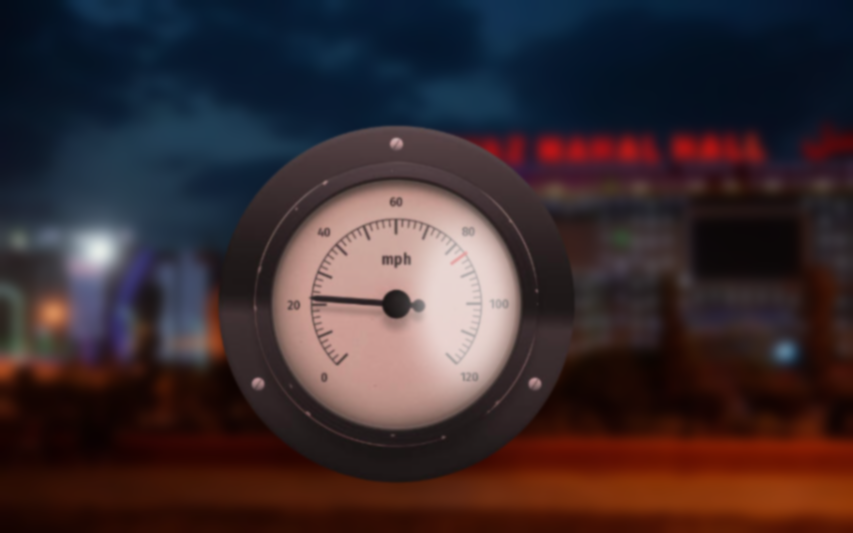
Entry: 22mph
